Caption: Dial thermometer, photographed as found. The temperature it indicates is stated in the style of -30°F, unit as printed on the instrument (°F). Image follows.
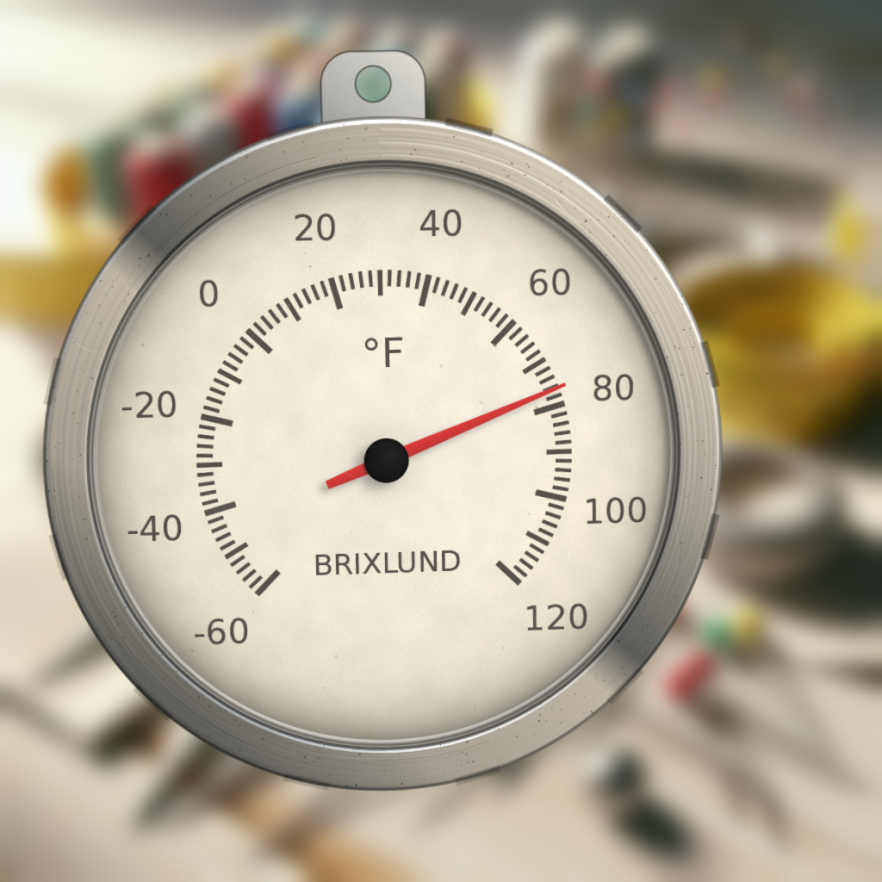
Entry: 76°F
